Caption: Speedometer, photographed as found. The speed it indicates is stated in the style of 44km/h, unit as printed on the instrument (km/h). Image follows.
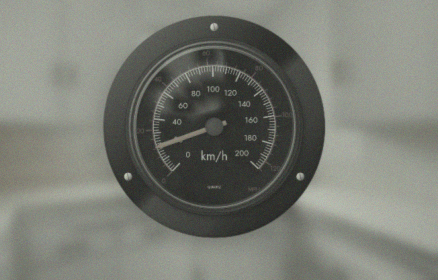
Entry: 20km/h
